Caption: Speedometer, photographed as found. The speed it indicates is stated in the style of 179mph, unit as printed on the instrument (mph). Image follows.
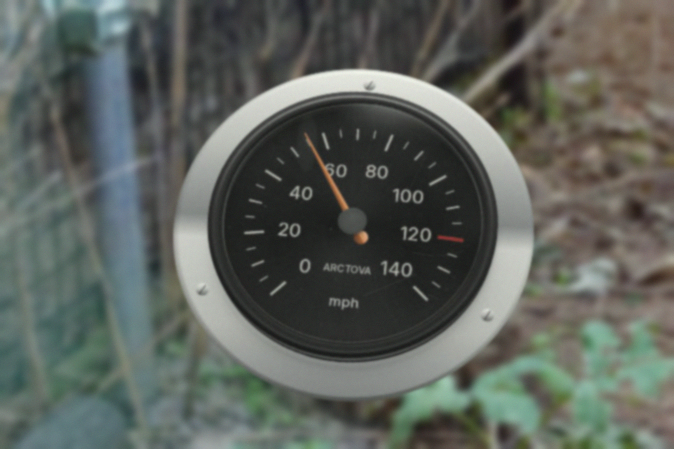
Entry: 55mph
